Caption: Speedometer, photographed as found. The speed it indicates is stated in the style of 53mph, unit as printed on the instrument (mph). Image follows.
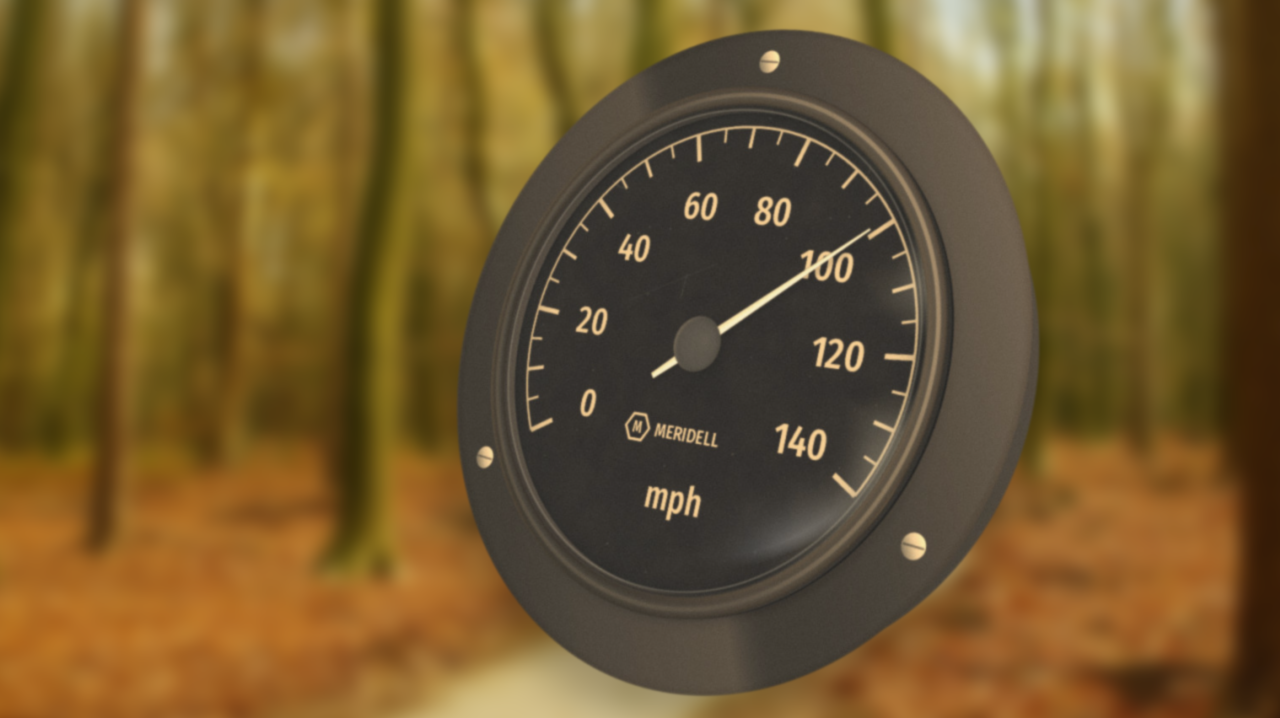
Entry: 100mph
